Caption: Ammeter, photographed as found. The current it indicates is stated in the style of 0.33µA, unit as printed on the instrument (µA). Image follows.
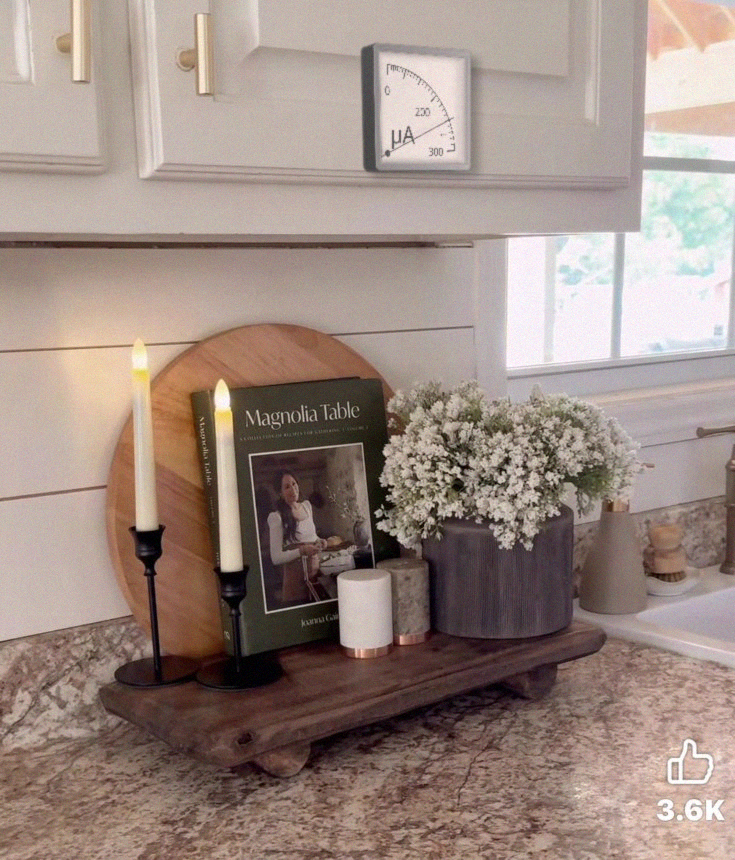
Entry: 250µA
